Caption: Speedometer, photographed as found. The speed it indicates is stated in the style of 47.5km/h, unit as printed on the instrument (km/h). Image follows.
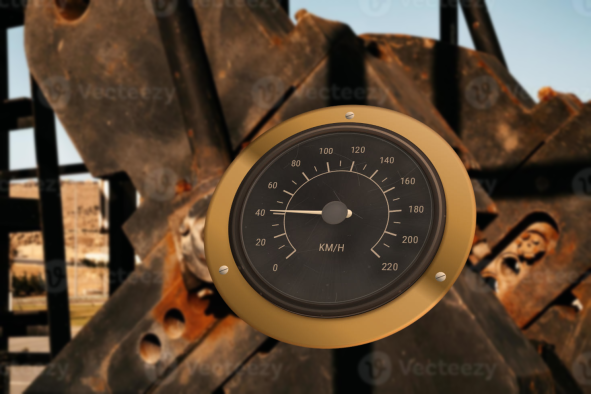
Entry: 40km/h
